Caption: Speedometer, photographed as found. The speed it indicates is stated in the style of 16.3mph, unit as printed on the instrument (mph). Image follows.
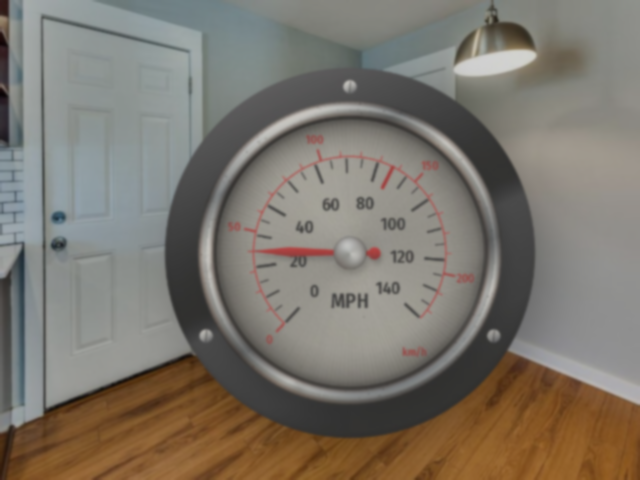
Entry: 25mph
